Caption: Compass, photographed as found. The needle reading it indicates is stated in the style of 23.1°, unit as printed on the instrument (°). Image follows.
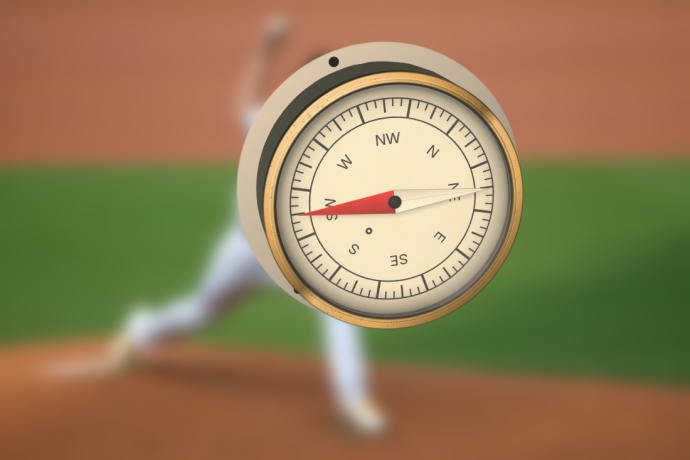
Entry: 225°
